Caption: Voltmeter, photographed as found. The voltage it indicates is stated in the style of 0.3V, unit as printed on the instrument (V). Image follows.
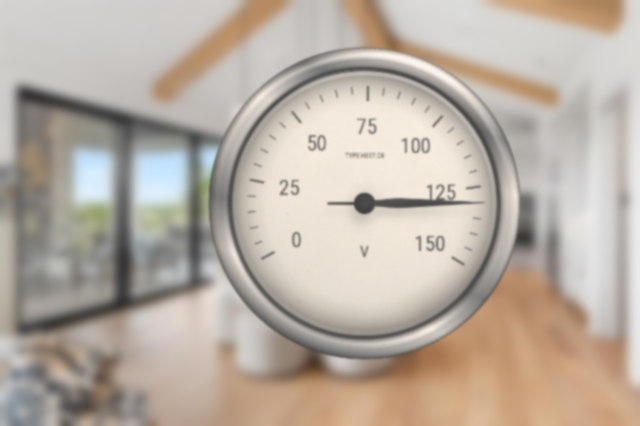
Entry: 130V
